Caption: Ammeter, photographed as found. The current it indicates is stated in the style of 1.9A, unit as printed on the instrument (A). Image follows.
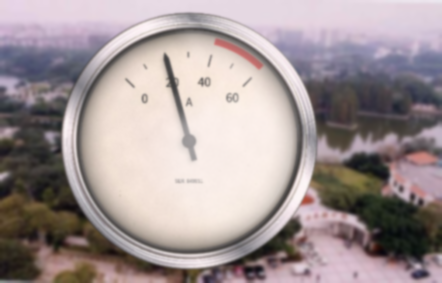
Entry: 20A
